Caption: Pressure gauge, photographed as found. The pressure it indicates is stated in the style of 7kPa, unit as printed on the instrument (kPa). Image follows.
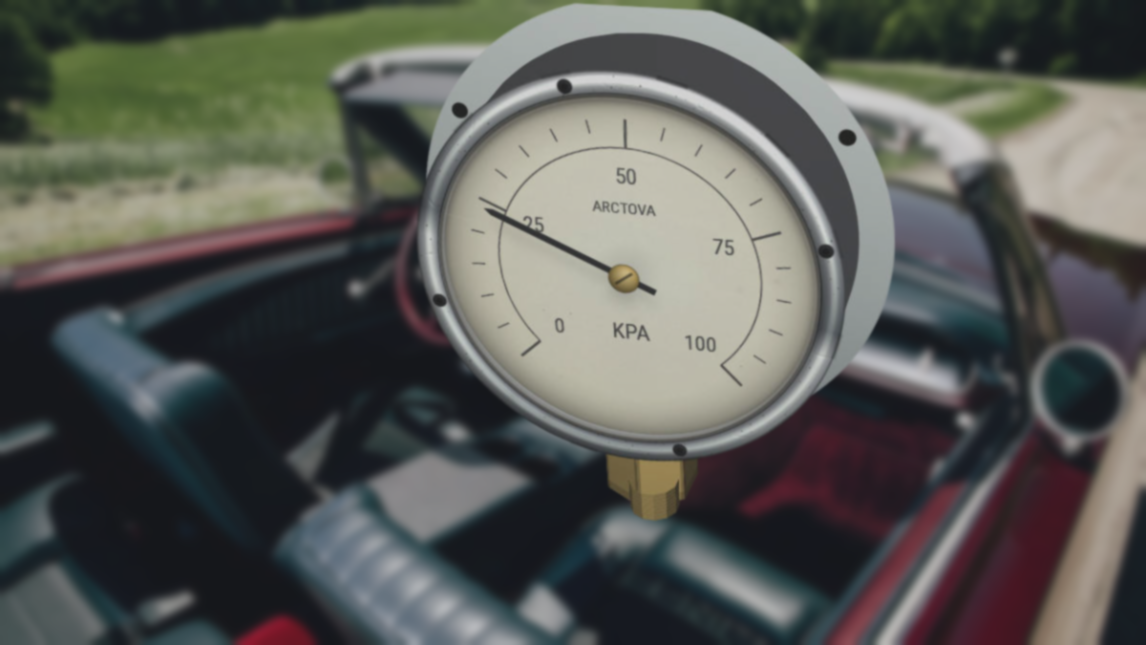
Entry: 25kPa
